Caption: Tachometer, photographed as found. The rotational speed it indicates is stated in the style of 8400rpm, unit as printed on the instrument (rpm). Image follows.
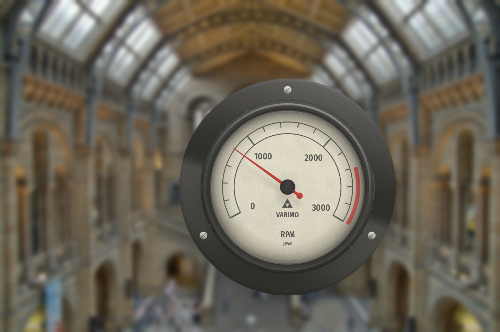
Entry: 800rpm
